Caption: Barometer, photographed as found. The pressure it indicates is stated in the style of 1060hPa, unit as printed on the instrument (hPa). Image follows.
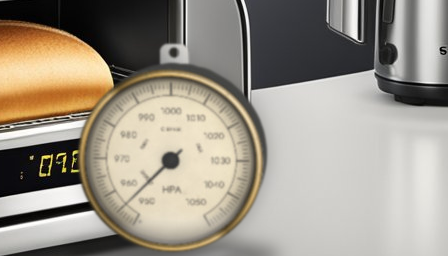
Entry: 955hPa
